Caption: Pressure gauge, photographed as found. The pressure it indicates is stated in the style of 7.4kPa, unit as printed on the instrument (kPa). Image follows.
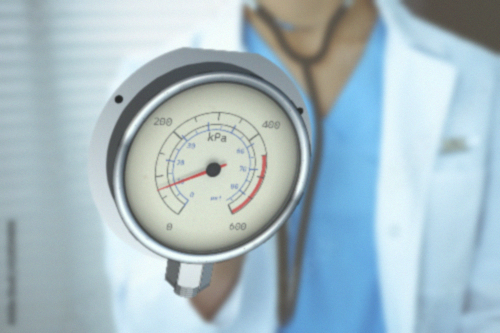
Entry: 75kPa
